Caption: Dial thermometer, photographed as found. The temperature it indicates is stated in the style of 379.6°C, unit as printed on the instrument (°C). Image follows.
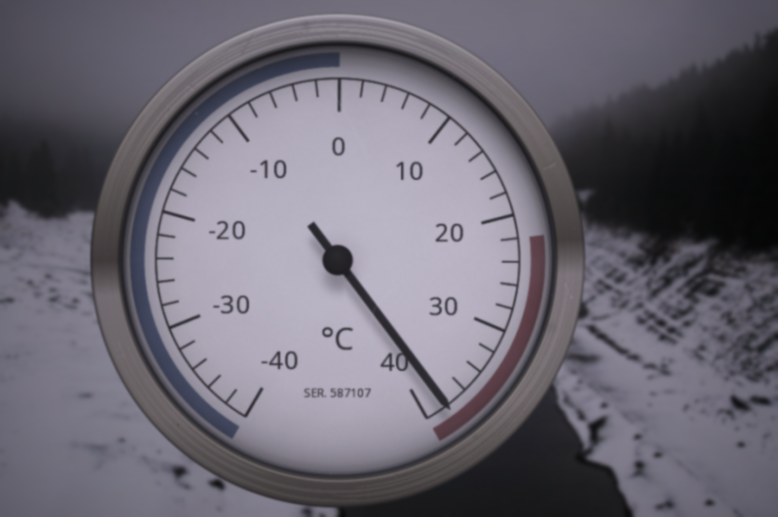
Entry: 38°C
